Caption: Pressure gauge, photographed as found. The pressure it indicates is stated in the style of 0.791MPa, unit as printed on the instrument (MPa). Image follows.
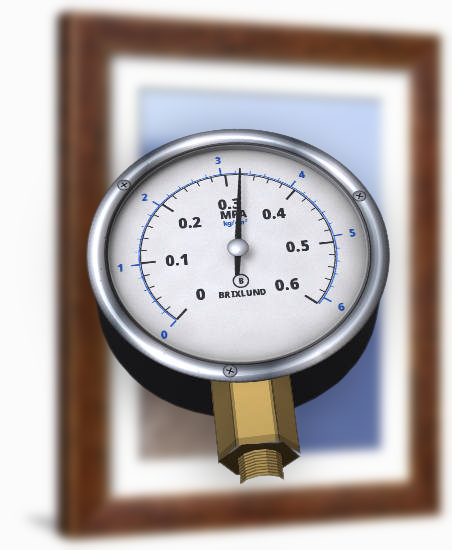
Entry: 0.32MPa
